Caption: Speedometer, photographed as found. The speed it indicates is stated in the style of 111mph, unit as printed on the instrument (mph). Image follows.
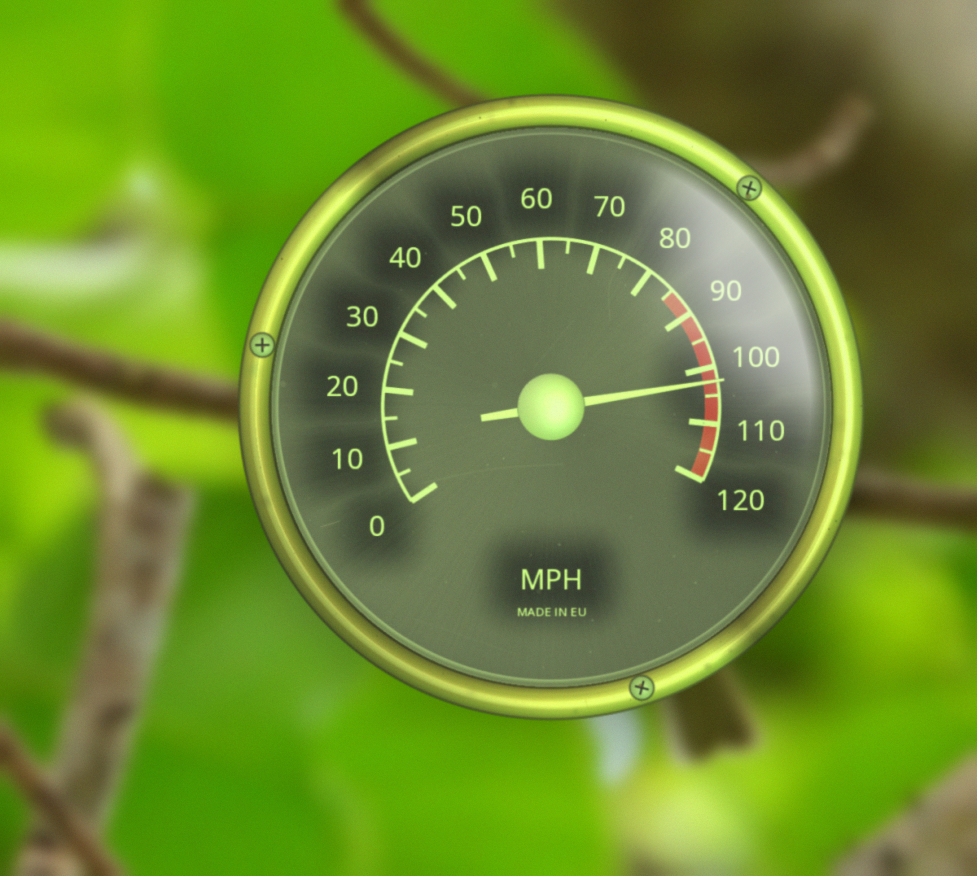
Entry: 102.5mph
